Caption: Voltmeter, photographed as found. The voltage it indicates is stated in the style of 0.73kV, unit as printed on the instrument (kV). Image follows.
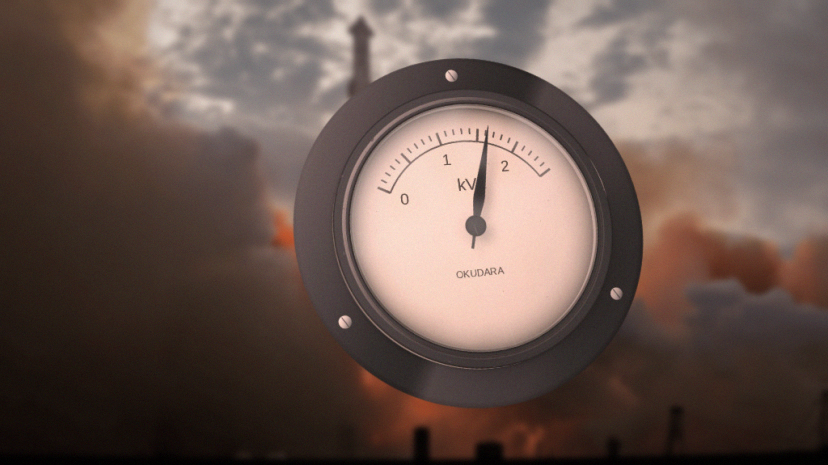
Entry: 1.6kV
